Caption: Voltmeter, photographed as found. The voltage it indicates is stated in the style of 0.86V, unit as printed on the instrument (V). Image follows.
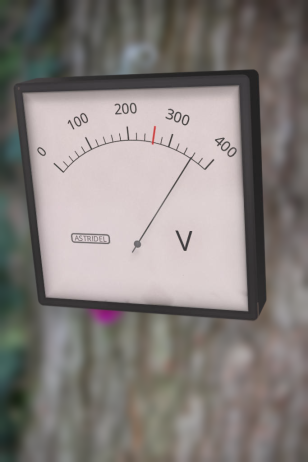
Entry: 360V
